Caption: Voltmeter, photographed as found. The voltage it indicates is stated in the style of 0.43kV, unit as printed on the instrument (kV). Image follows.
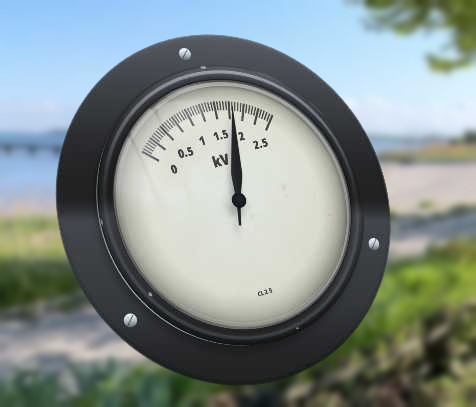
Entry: 1.75kV
